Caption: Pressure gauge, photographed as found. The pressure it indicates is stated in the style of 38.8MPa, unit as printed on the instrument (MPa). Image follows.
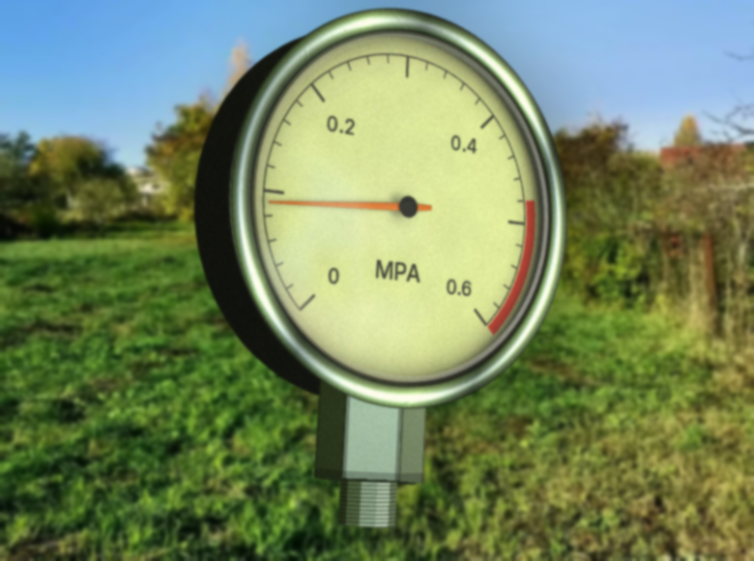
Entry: 0.09MPa
